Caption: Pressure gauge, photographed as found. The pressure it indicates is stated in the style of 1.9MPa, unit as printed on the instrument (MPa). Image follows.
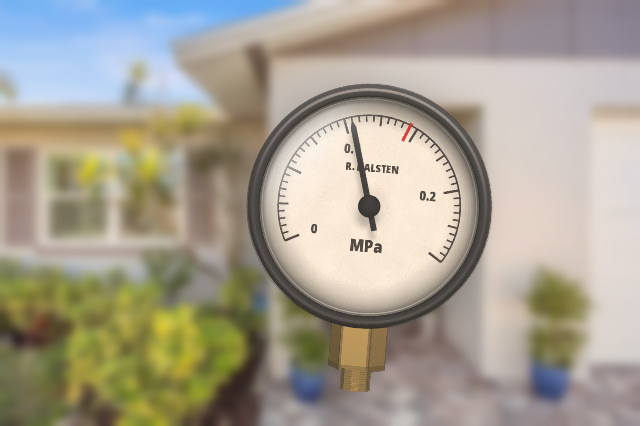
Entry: 0.105MPa
